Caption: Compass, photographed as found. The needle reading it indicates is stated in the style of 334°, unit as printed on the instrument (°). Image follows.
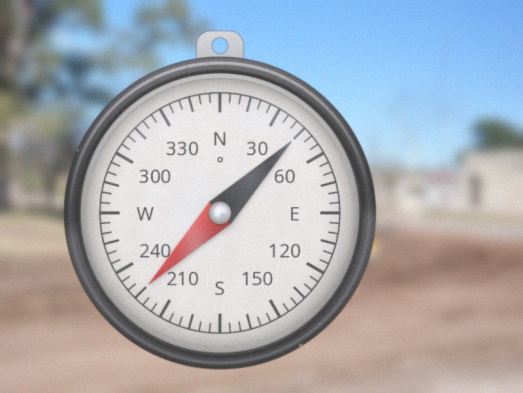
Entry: 225°
